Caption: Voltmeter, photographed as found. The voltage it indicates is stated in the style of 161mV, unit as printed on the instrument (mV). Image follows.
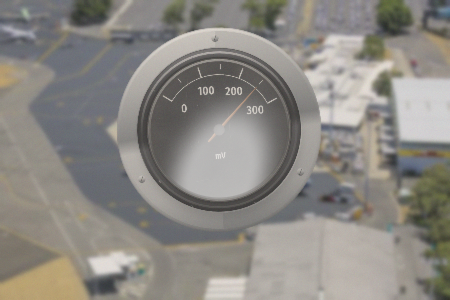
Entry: 250mV
